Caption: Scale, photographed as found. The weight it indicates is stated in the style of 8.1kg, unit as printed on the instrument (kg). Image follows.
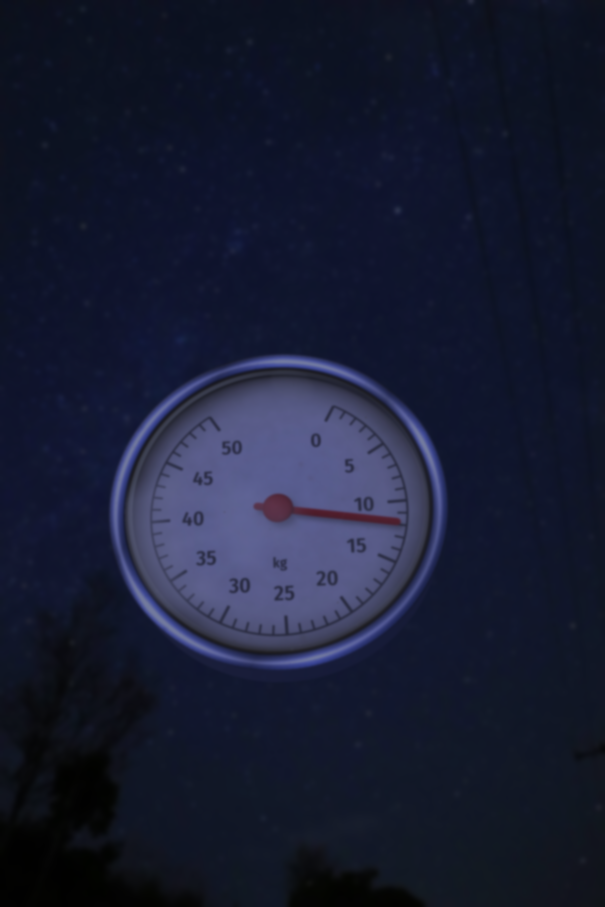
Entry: 12kg
